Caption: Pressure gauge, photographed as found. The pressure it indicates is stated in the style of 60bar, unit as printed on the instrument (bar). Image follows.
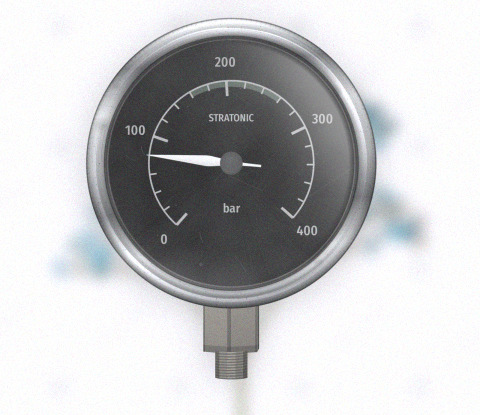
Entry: 80bar
